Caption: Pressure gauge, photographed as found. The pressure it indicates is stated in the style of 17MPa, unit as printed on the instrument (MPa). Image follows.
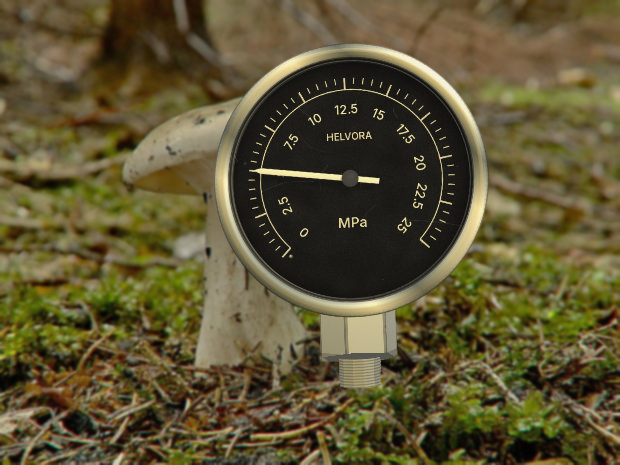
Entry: 5MPa
